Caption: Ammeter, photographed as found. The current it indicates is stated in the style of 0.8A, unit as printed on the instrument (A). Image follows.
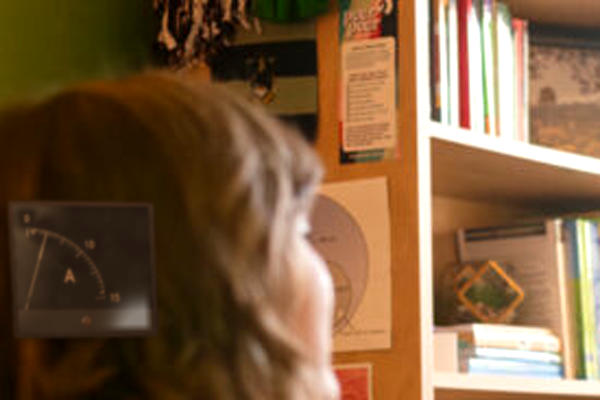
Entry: 5A
